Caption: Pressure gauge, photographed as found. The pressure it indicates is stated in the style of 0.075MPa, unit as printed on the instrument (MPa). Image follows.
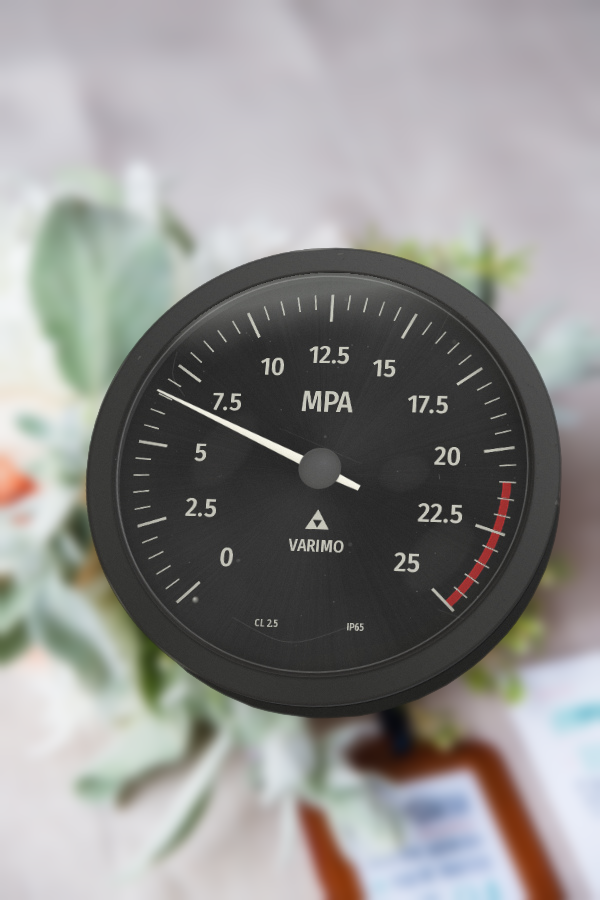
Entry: 6.5MPa
